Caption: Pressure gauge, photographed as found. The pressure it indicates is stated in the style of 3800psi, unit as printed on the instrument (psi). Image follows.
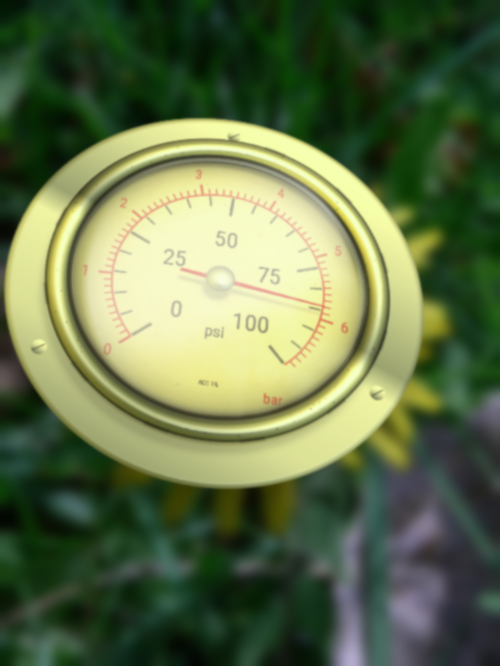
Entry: 85psi
